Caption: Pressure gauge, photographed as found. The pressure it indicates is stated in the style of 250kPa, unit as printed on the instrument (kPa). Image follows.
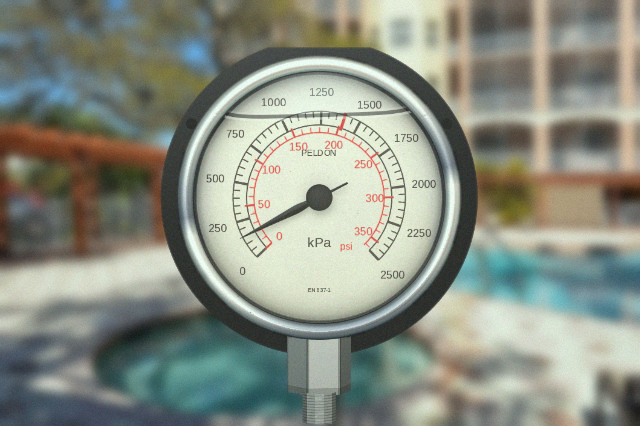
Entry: 150kPa
